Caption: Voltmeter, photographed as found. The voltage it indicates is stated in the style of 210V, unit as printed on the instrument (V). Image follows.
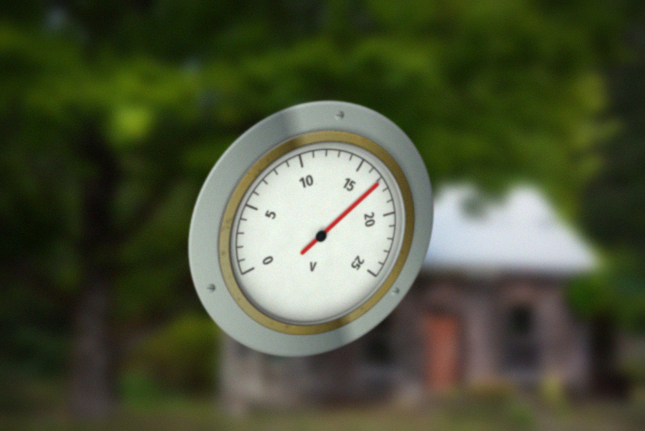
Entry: 17V
